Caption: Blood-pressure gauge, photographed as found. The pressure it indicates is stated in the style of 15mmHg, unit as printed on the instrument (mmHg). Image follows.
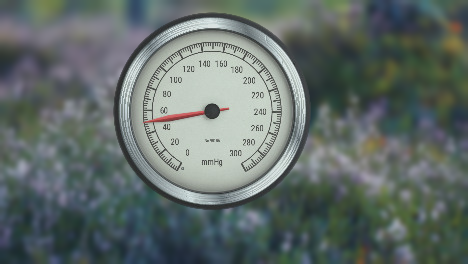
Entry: 50mmHg
